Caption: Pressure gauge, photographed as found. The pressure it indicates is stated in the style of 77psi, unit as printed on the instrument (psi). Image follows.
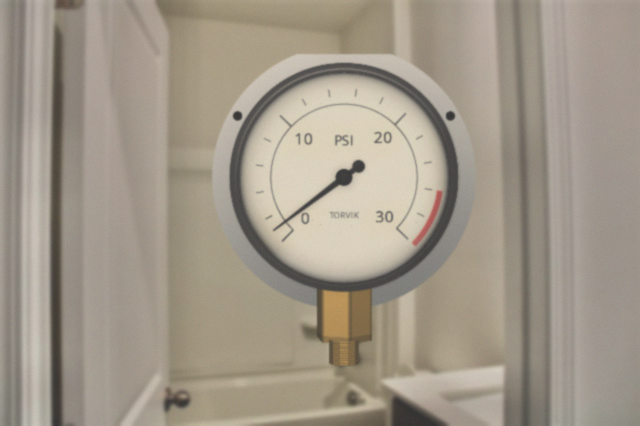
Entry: 1psi
